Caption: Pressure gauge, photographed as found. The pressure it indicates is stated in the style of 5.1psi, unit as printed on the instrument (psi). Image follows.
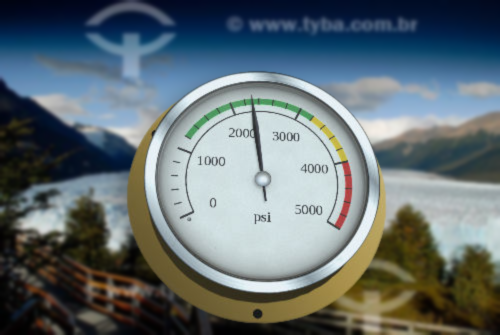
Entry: 2300psi
